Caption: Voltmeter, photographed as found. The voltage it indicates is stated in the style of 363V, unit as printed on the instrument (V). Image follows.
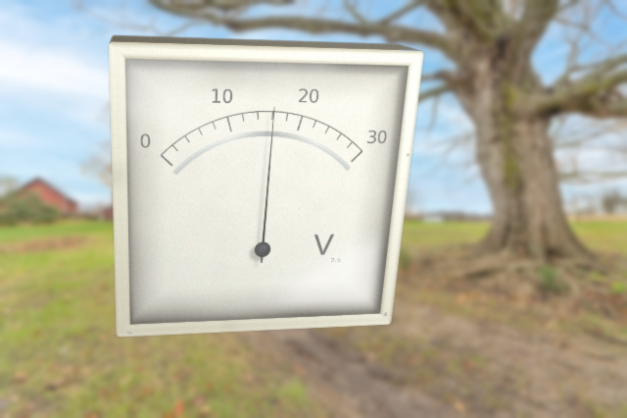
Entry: 16V
